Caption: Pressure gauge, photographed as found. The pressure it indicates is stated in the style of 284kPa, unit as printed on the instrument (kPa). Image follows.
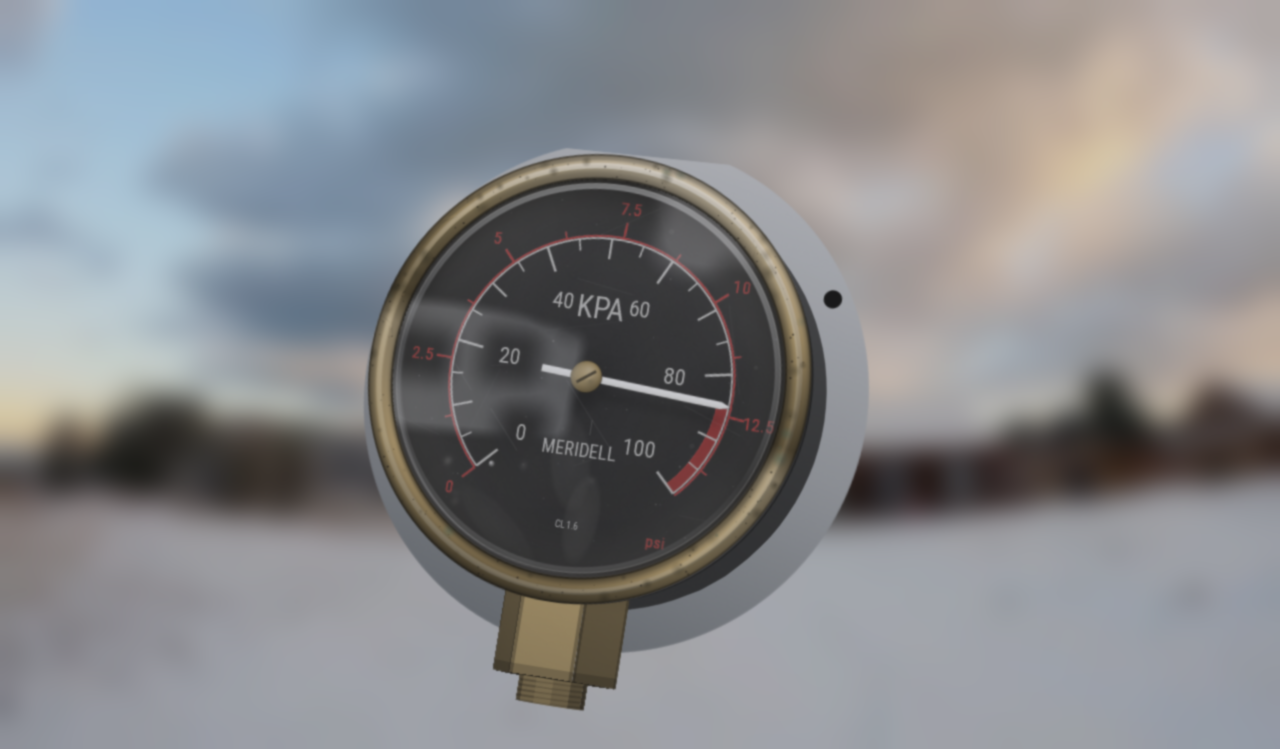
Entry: 85kPa
